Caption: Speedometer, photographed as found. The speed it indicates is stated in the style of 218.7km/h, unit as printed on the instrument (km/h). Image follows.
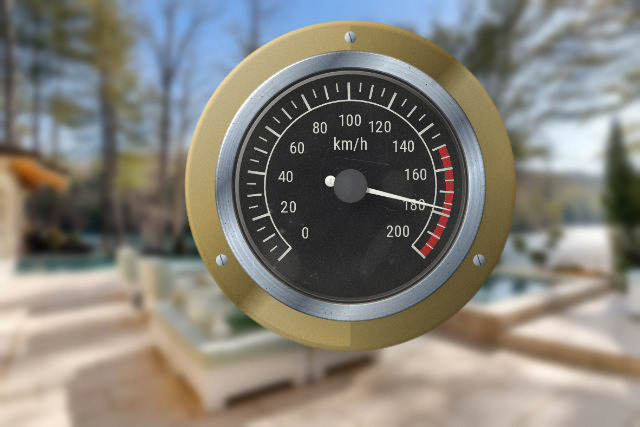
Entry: 177.5km/h
